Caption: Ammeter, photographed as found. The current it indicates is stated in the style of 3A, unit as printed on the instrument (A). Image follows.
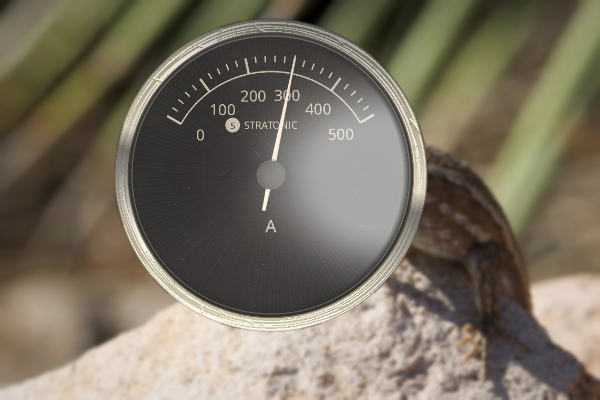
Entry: 300A
